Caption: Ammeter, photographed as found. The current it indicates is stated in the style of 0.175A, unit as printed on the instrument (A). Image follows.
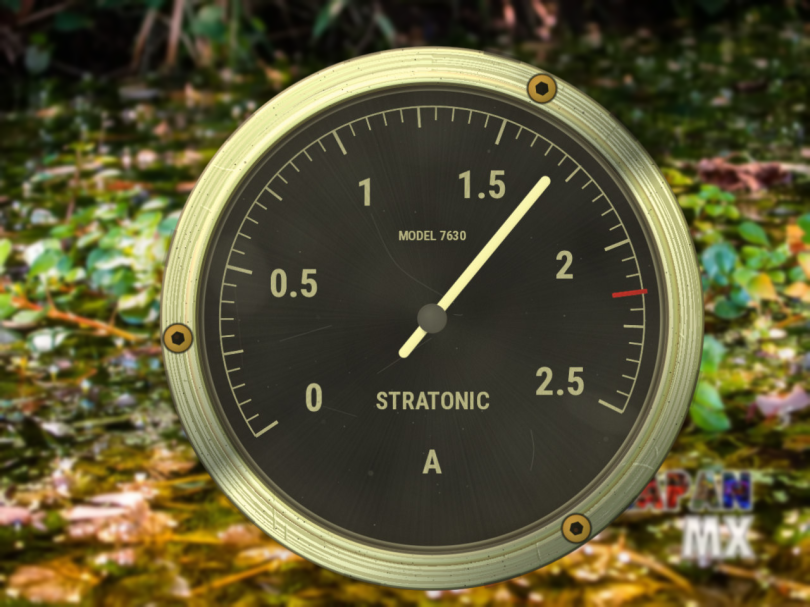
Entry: 1.7A
